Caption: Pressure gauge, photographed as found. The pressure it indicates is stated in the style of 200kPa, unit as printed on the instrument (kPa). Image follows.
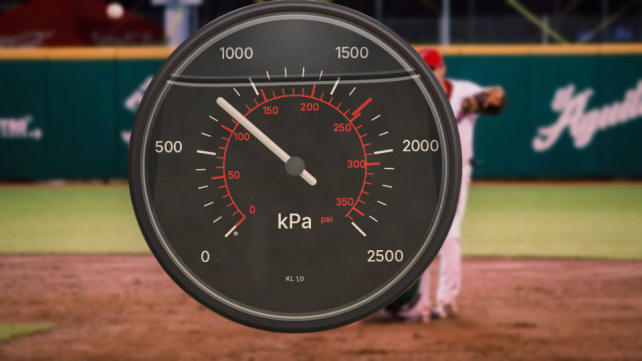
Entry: 800kPa
